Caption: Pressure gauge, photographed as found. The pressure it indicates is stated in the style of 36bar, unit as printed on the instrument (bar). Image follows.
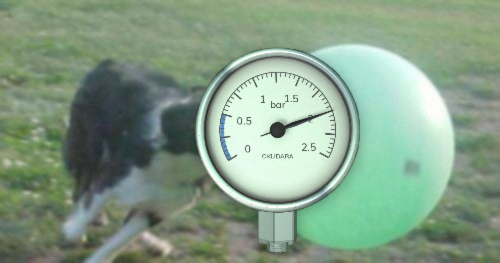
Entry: 2bar
